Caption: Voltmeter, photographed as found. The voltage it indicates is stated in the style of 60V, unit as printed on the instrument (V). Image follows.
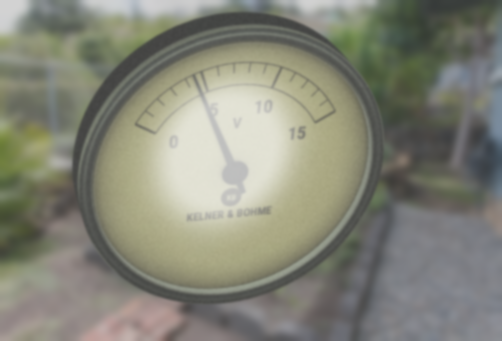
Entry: 4.5V
